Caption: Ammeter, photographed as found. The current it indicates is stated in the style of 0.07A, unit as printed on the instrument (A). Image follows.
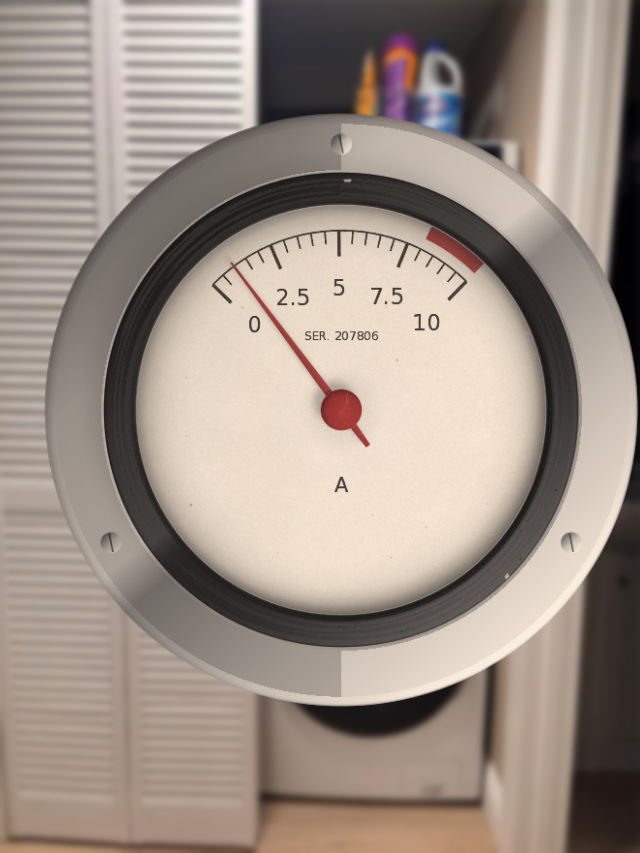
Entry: 1A
